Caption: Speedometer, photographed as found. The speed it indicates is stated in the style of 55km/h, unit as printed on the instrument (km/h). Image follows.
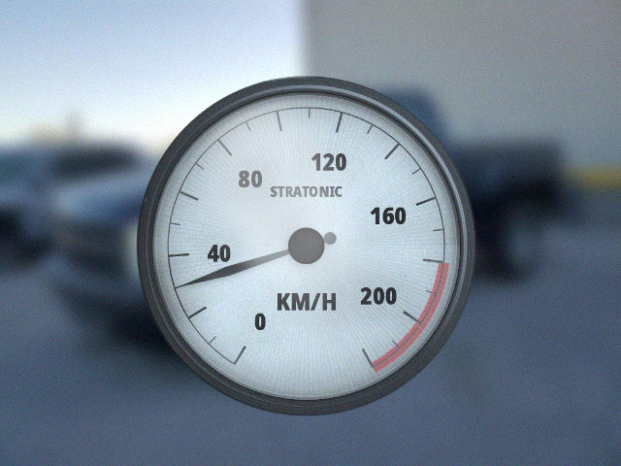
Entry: 30km/h
